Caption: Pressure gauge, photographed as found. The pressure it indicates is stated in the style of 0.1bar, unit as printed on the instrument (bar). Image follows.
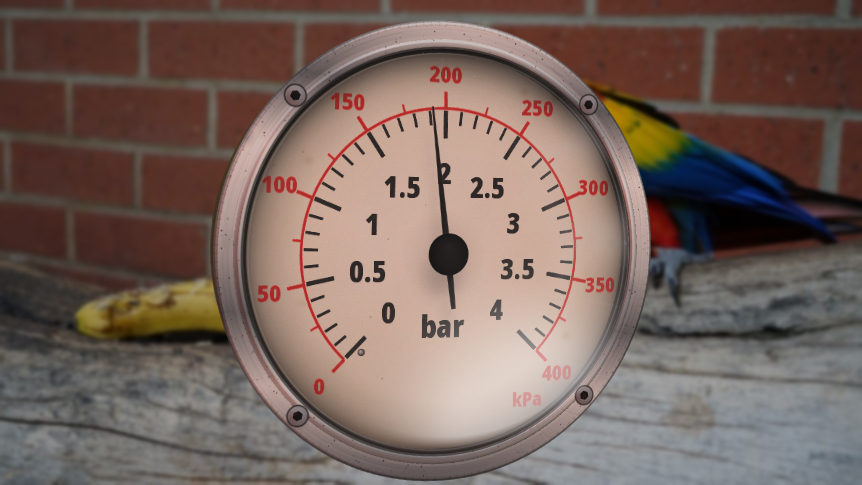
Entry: 1.9bar
